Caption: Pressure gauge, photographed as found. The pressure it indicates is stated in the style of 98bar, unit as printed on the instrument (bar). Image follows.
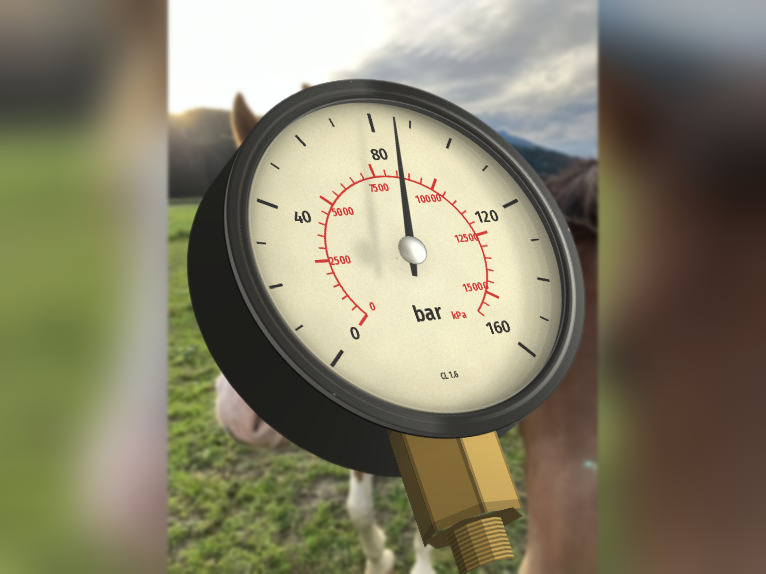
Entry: 85bar
